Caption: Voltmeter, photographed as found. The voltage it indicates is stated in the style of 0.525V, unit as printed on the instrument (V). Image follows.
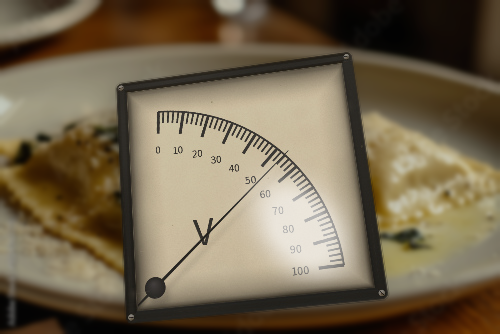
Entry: 54V
